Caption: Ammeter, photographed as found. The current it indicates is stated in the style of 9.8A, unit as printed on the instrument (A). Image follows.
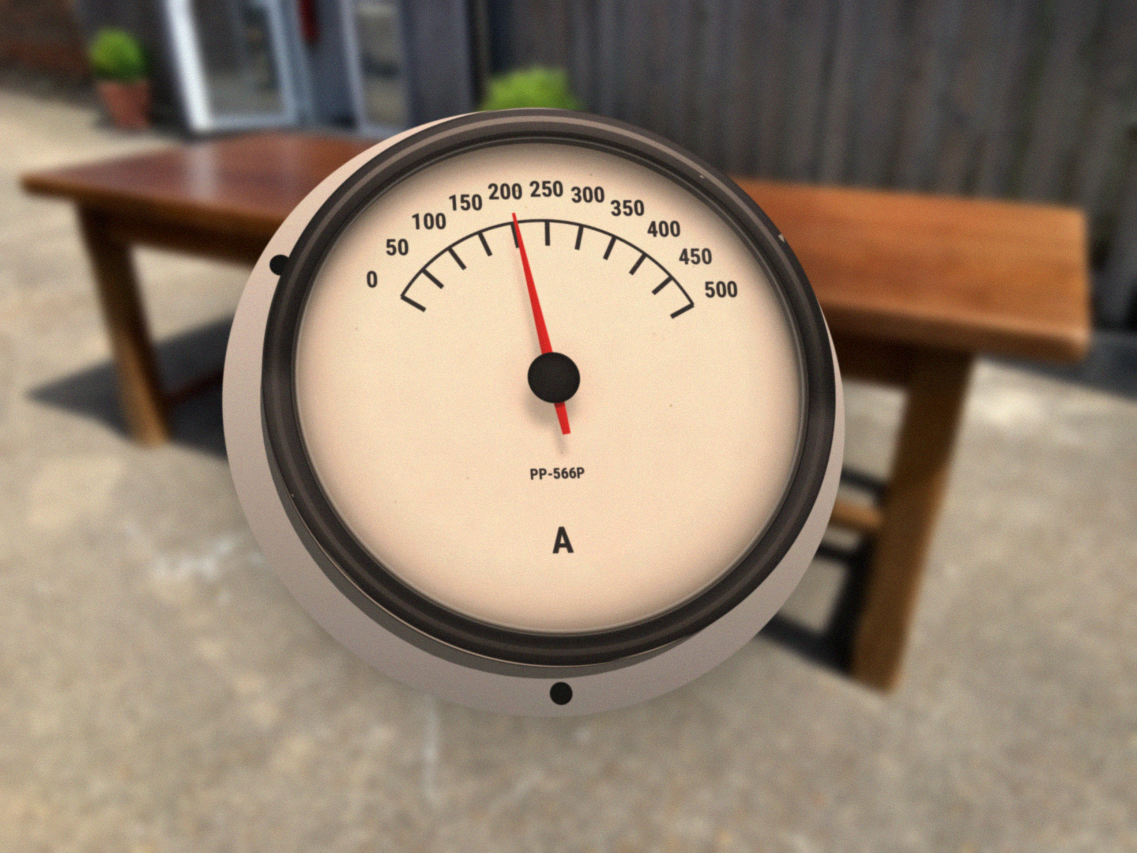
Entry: 200A
